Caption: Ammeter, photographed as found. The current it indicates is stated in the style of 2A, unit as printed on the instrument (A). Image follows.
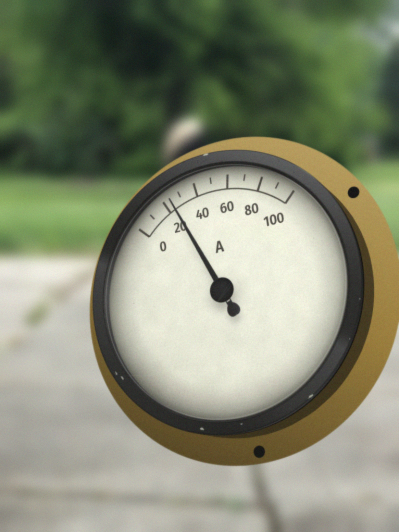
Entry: 25A
